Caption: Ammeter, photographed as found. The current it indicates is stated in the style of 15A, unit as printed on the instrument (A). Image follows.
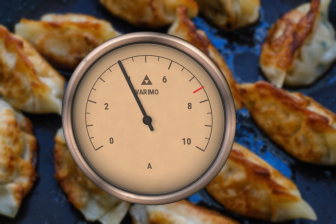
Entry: 4A
